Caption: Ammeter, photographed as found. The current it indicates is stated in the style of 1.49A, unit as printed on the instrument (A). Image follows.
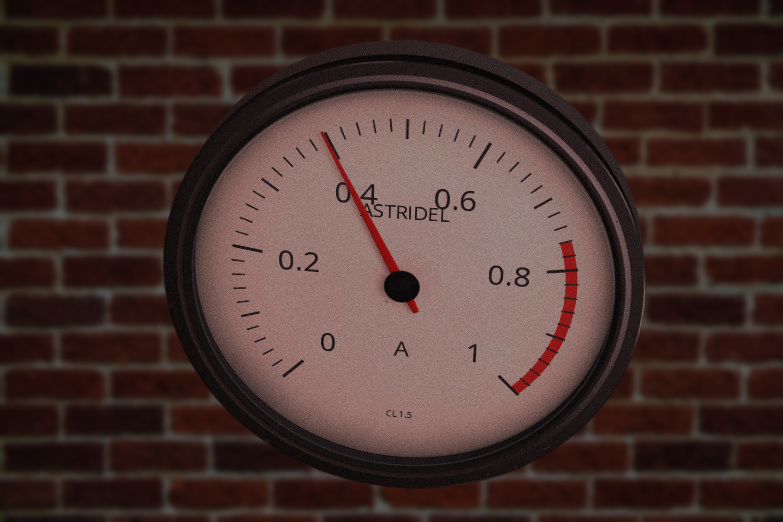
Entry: 0.4A
